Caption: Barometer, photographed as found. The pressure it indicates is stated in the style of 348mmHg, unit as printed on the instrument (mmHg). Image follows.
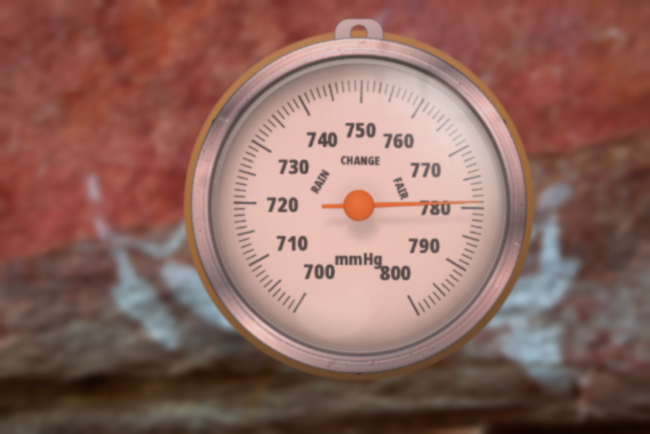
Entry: 779mmHg
